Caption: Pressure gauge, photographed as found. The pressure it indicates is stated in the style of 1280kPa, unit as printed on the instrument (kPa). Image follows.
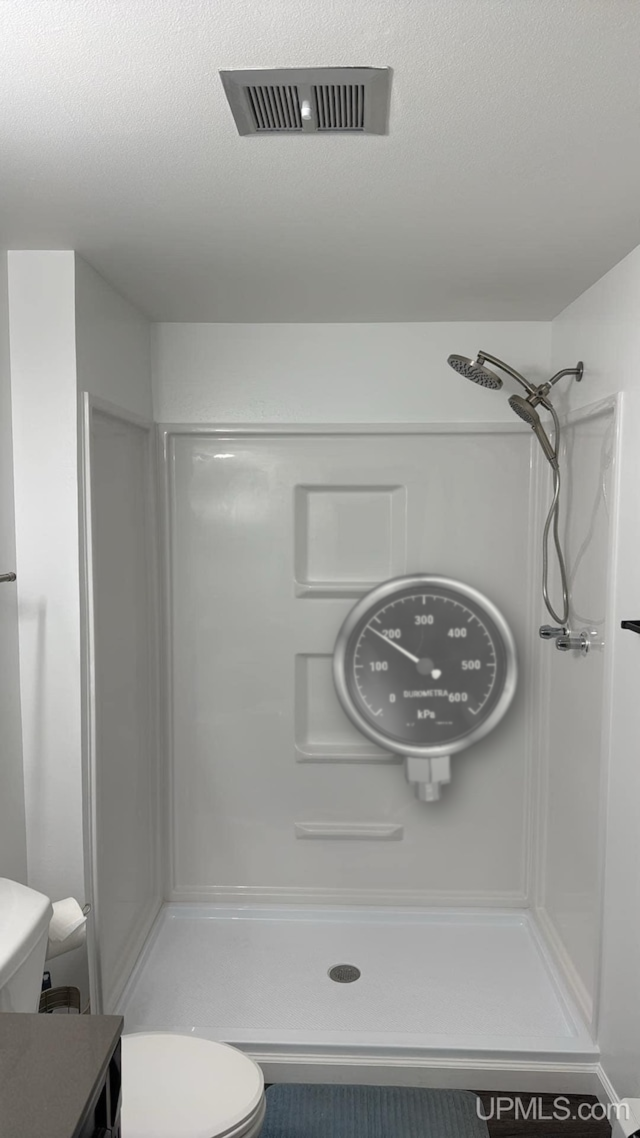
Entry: 180kPa
